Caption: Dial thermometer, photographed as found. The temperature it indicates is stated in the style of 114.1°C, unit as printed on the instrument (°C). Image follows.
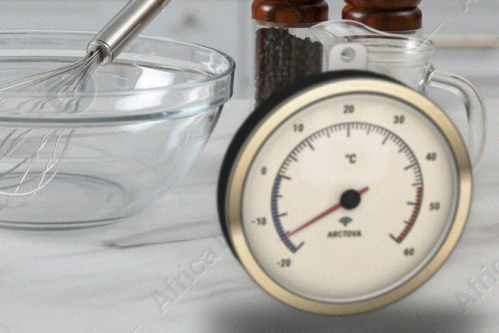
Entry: -15°C
